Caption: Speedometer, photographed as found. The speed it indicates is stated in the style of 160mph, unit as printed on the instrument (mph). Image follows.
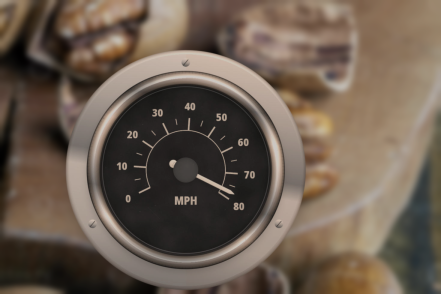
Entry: 77.5mph
